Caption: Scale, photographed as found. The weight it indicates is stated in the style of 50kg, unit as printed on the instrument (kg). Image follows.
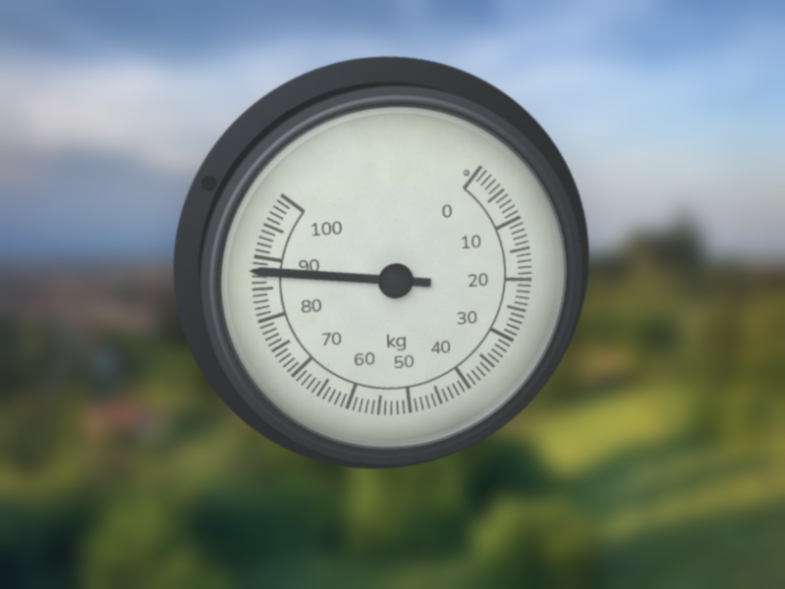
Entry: 88kg
